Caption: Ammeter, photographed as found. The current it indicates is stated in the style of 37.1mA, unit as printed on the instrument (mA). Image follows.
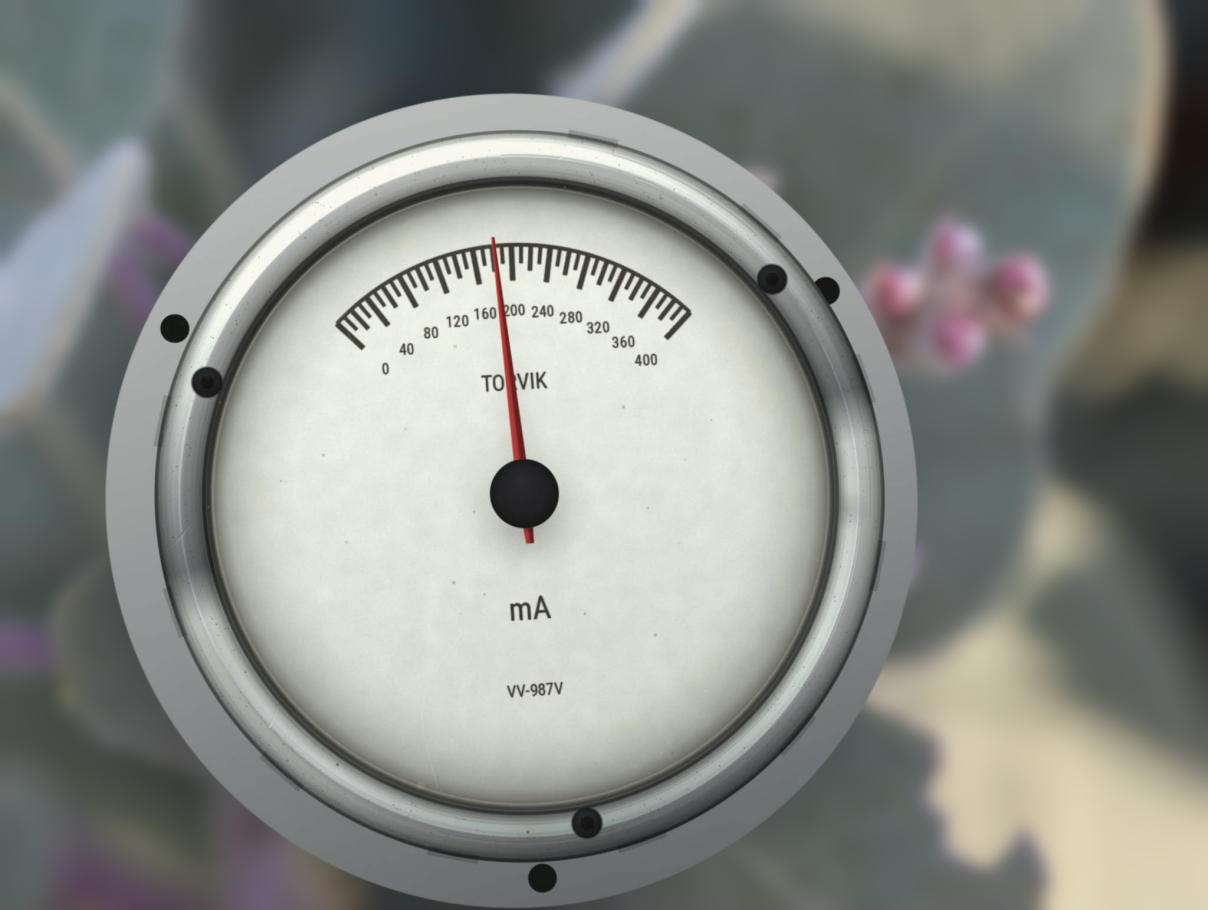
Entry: 180mA
